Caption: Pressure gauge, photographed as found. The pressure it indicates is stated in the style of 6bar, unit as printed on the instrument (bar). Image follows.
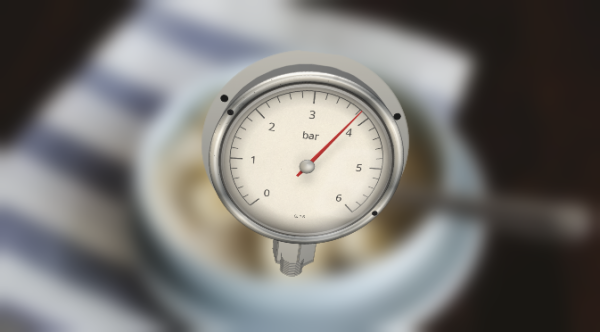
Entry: 3.8bar
